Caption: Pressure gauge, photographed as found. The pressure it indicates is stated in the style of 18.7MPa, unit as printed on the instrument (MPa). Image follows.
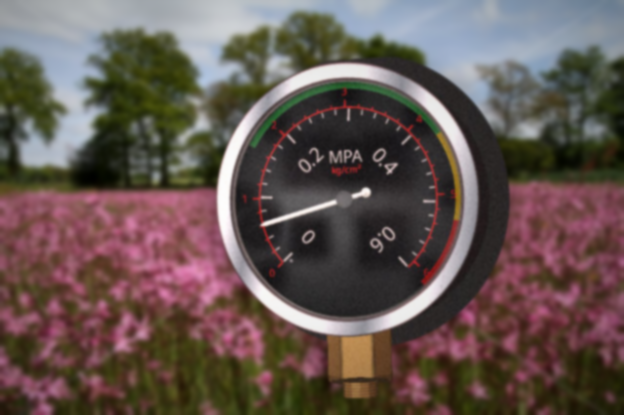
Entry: 0.06MPa
